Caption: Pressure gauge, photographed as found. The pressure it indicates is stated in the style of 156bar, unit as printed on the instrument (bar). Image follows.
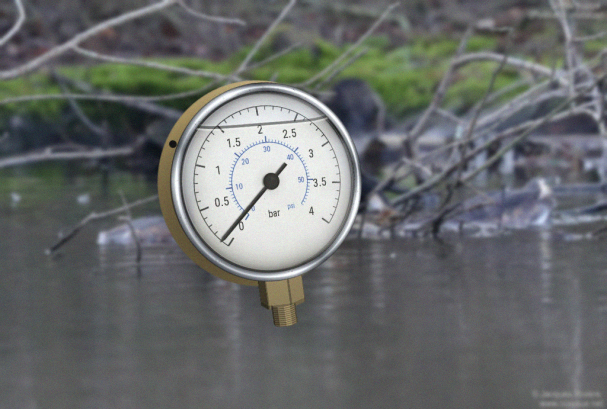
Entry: 0.1bar
